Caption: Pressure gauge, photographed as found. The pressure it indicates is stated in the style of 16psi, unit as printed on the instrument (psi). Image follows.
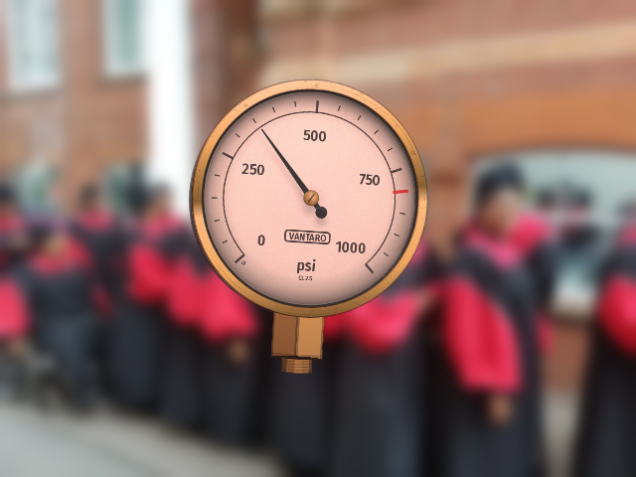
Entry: 350psi
